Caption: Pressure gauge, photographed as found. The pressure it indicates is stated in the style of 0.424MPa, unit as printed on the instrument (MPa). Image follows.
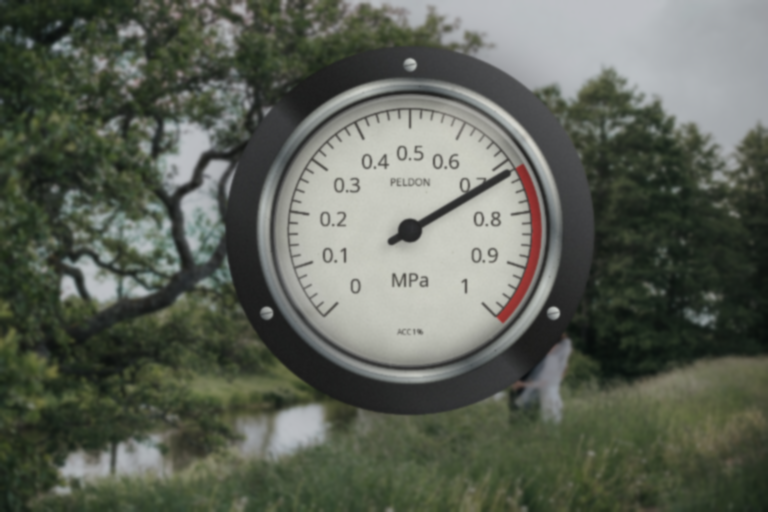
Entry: 0.72MPa
